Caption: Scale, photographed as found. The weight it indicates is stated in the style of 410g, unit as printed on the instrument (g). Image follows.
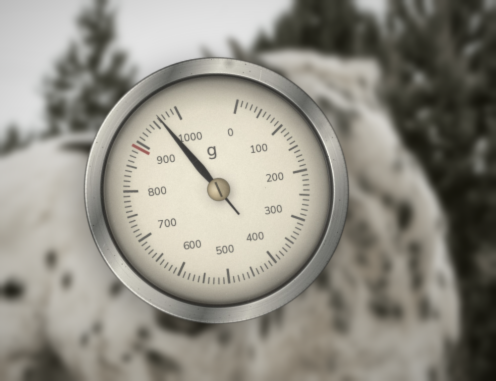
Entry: 960g
